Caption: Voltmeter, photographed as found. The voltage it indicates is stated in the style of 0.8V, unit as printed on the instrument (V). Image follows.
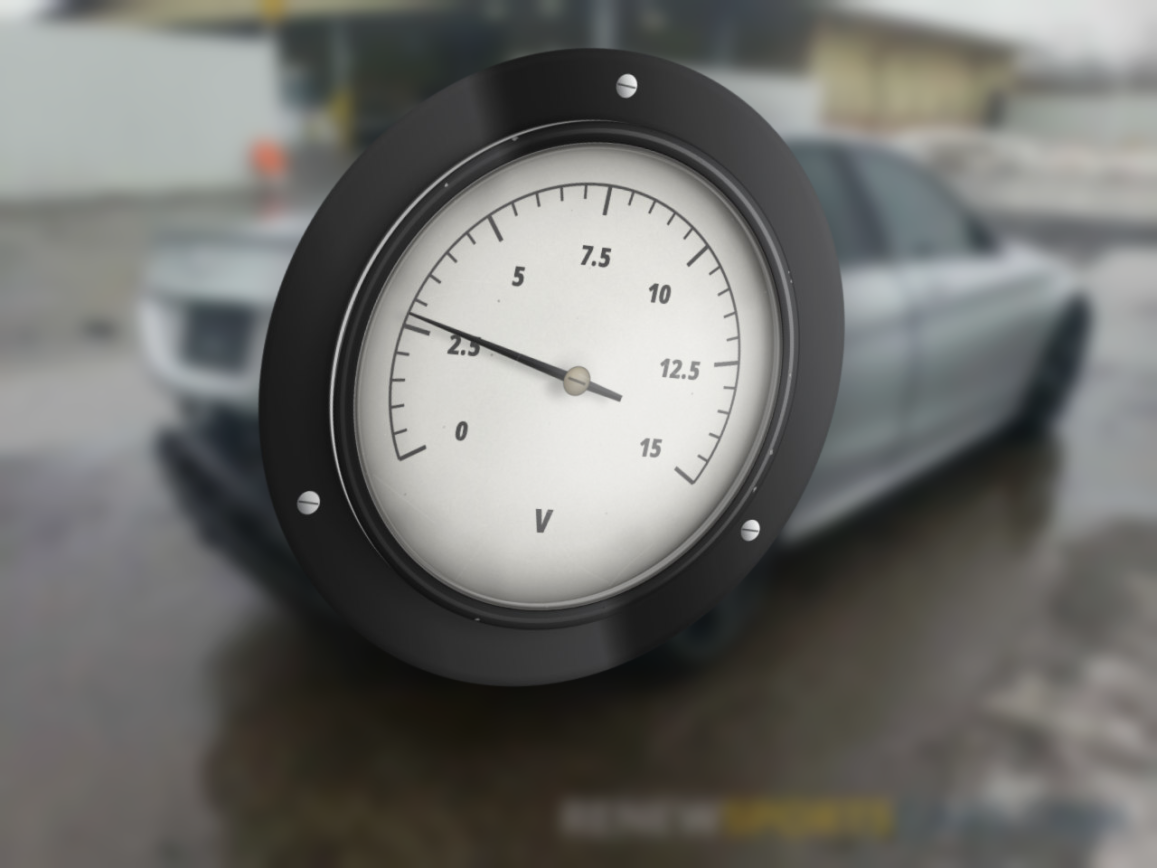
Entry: 2.75V
